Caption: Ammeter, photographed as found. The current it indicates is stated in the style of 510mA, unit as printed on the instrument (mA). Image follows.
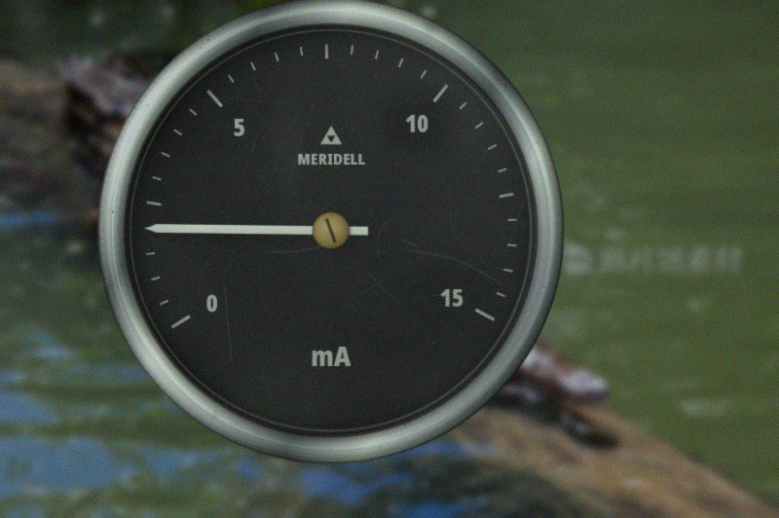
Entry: 2mA
